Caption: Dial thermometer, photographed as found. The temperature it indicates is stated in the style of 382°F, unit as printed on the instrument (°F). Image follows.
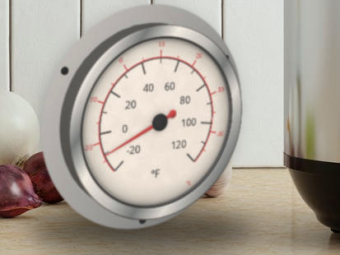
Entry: -10°F
